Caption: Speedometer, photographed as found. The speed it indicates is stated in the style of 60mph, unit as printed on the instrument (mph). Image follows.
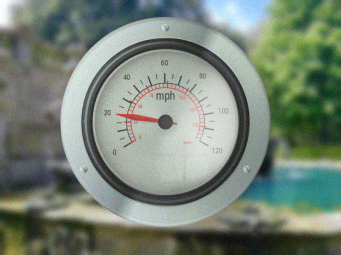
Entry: 20mph
